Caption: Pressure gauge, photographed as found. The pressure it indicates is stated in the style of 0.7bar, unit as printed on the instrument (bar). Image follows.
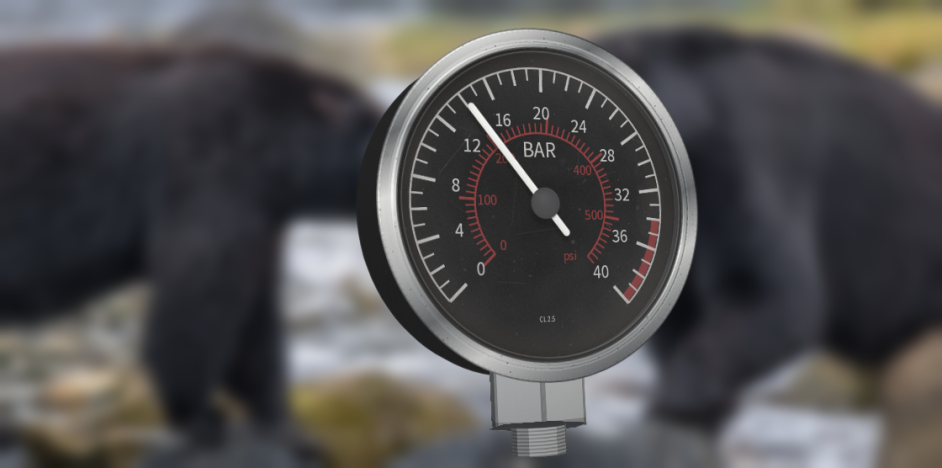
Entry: 14bar
